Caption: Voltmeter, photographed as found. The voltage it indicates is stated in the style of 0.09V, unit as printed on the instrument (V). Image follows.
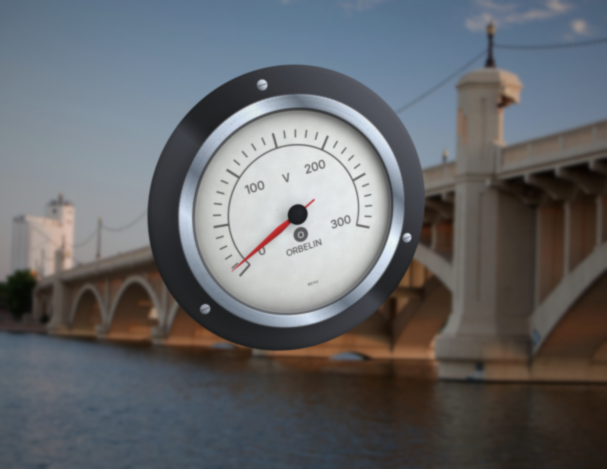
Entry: 10V
